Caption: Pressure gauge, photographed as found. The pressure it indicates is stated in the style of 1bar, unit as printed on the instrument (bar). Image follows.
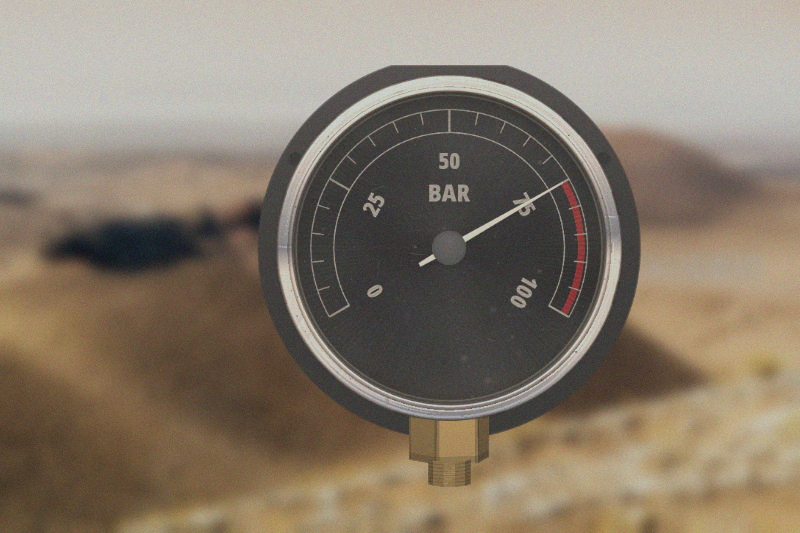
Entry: 75bar
